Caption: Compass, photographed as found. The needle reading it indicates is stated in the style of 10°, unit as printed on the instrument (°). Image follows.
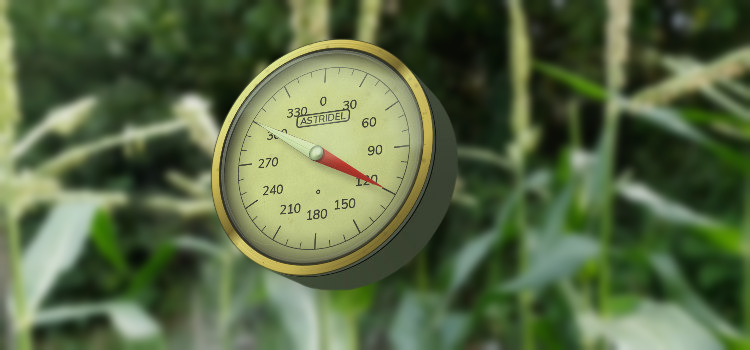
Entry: 120°
